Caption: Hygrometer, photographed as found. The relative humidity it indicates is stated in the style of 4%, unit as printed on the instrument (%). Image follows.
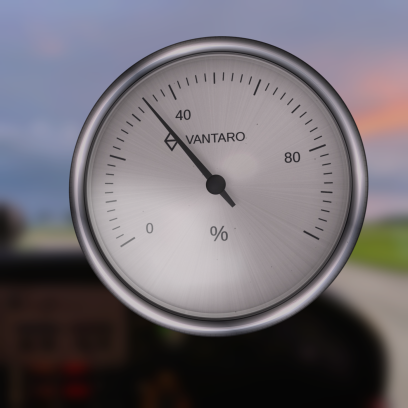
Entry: 34%
